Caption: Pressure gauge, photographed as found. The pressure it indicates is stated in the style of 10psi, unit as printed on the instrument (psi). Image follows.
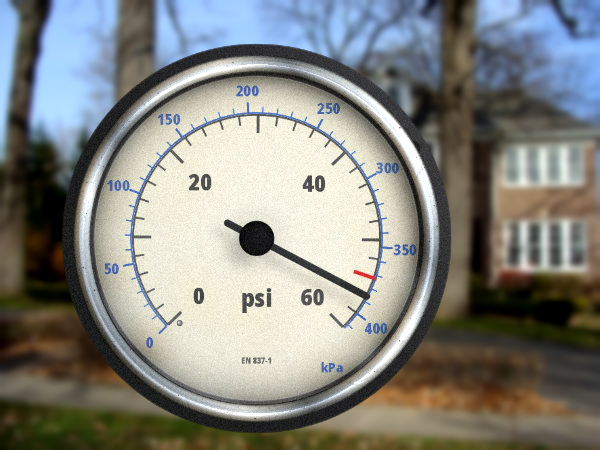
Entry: 56psi
